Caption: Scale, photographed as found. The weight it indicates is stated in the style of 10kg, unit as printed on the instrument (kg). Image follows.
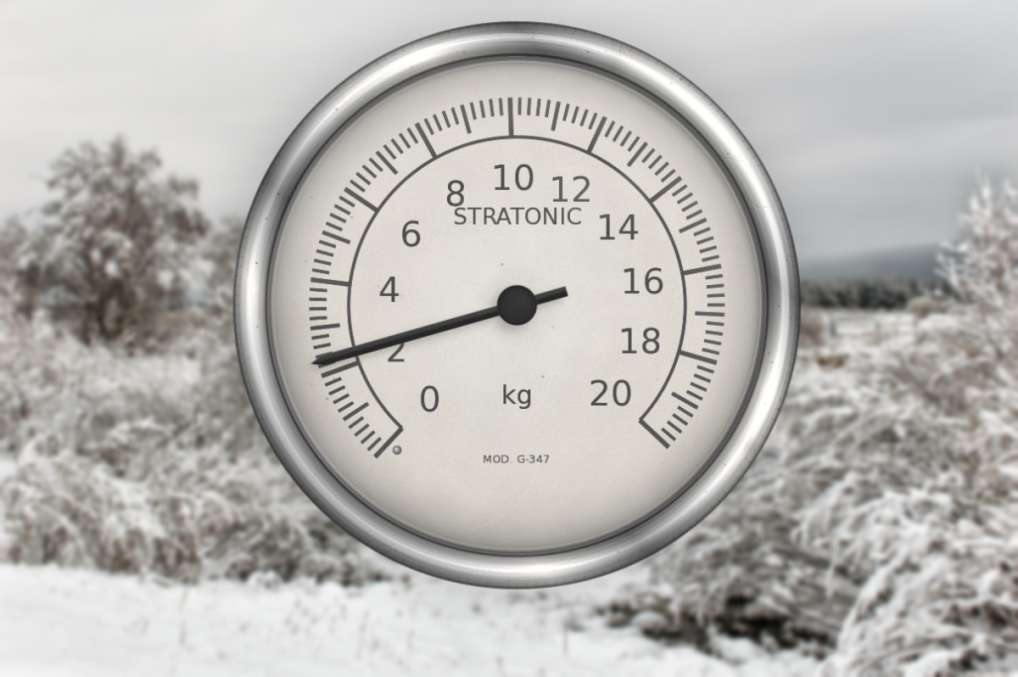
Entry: 2.3kg
